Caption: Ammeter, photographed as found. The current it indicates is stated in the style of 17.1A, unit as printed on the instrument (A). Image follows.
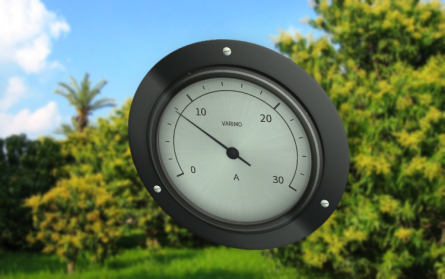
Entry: 8A
